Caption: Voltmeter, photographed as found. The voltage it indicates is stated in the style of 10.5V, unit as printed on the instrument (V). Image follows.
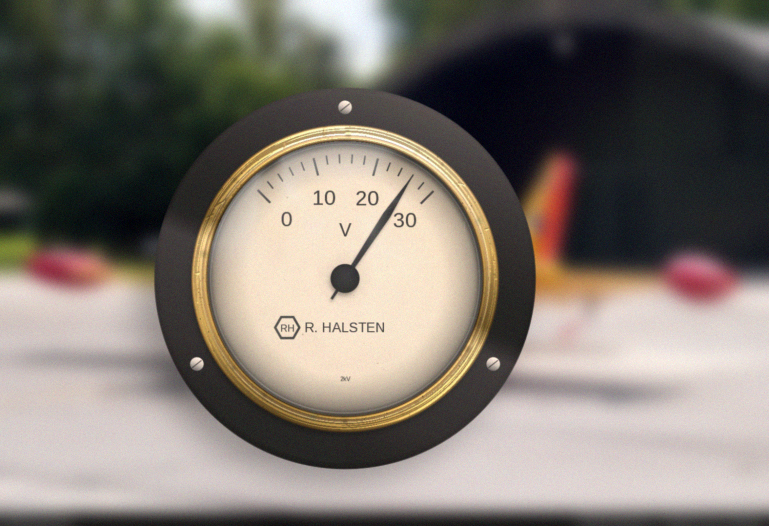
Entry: 26V
